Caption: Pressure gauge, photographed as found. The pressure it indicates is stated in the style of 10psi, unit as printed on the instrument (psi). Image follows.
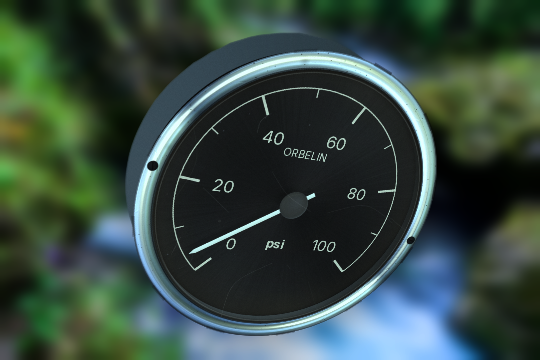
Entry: 5psi
